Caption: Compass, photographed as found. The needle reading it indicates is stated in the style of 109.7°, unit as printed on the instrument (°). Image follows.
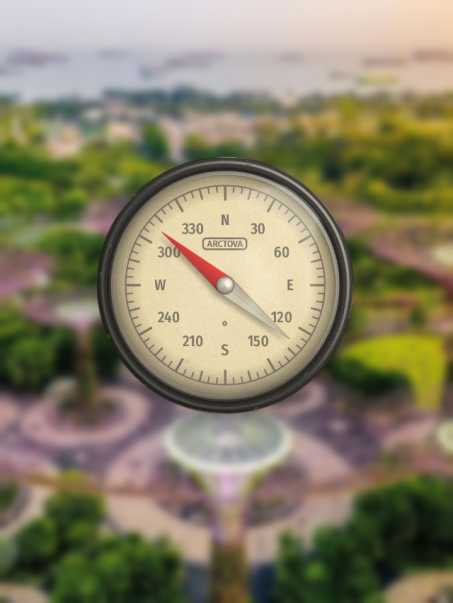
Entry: 310°
